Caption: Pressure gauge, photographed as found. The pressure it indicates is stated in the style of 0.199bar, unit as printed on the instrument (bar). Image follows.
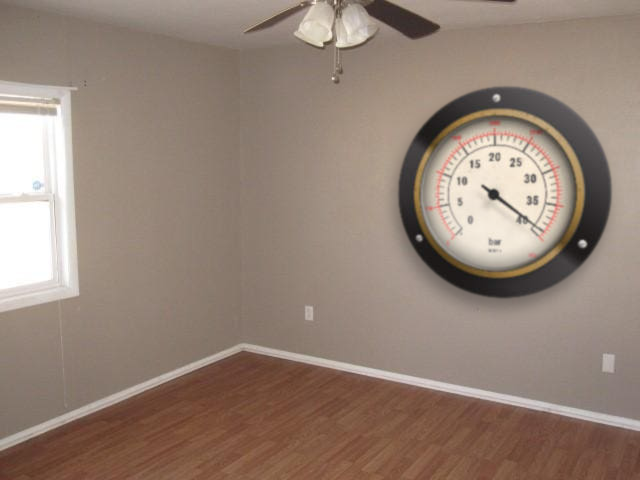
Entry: 39bar
